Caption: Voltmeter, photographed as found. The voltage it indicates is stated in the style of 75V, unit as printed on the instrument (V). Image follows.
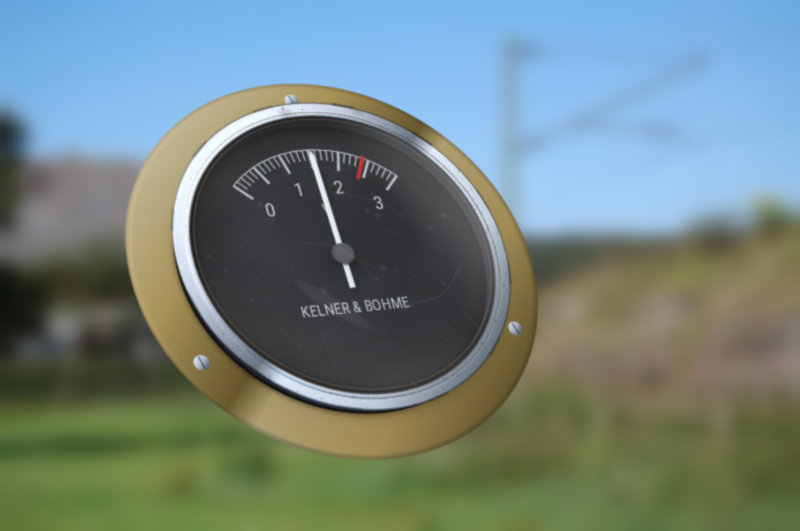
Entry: 1.5V
